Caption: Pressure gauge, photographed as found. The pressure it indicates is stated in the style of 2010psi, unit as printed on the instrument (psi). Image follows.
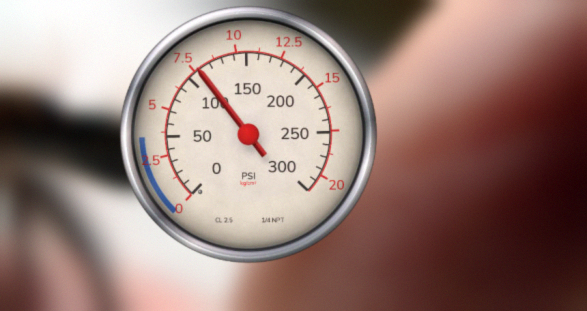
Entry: 110psi
